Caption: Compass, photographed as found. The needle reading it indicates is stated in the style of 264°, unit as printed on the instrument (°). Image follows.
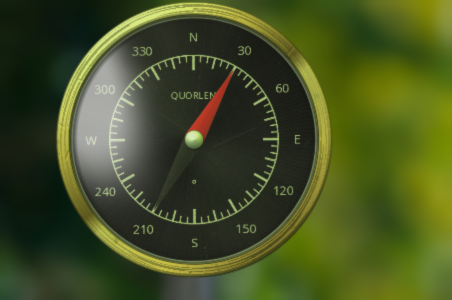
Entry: 30°
